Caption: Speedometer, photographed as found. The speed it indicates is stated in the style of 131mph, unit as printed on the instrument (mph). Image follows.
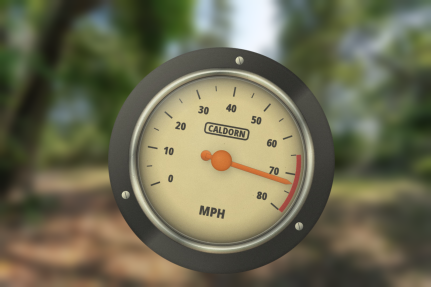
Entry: 72.5mph
